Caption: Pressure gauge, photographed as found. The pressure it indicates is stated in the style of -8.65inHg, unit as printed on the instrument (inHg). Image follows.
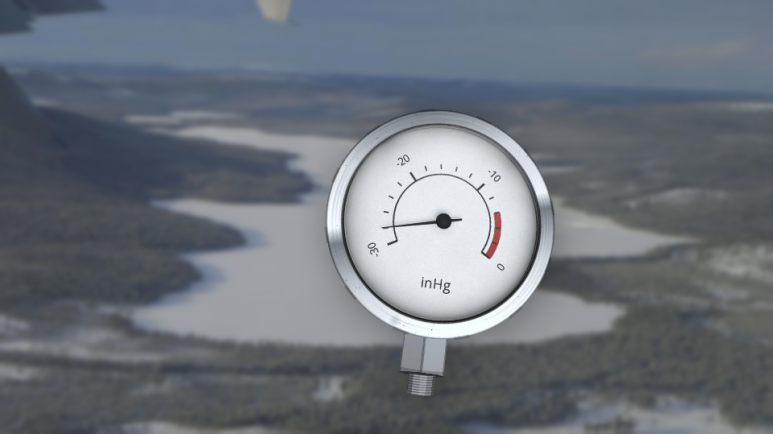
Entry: -28inHg
